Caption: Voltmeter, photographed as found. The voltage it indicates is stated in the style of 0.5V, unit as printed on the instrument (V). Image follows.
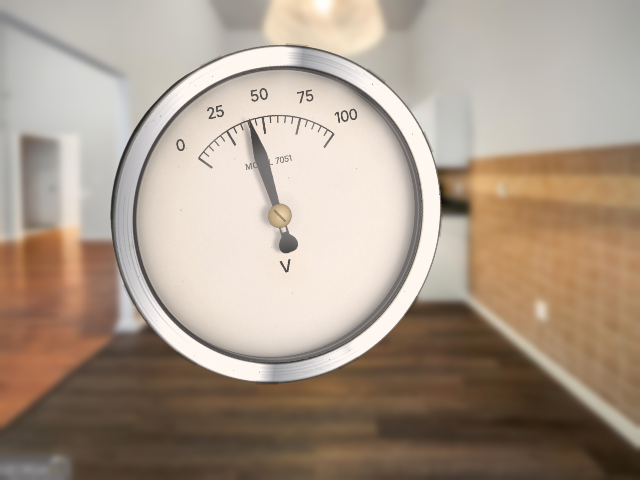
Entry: 40V
